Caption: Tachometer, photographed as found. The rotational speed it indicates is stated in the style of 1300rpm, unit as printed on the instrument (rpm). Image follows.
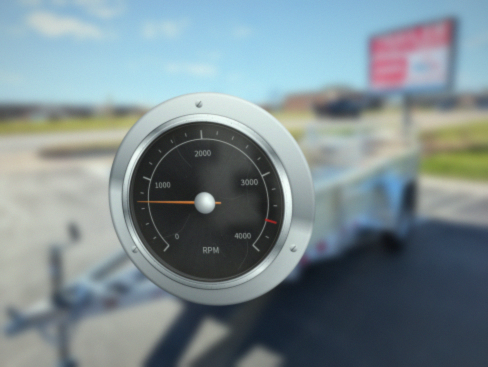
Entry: 700rpm
